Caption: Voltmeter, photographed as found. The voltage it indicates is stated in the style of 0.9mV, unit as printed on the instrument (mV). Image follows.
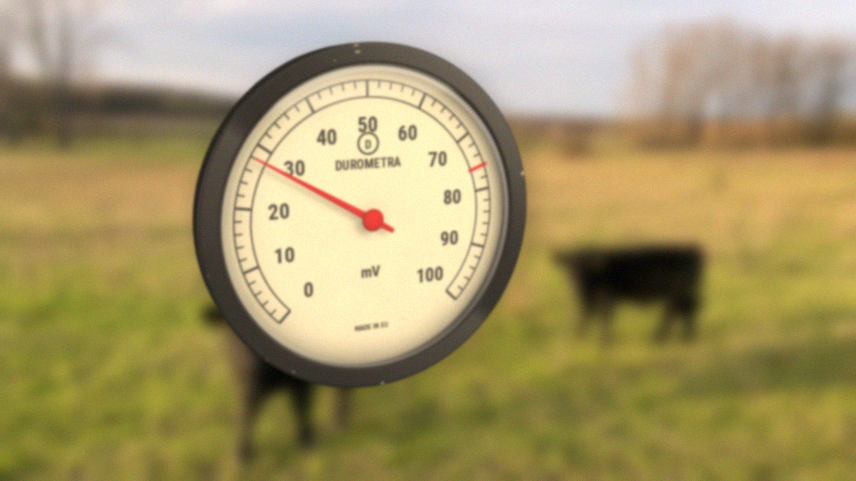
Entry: 28mV
